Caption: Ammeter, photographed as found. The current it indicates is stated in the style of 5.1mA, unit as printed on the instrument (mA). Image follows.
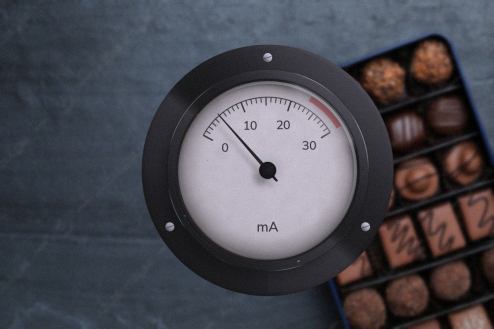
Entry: 5mA
